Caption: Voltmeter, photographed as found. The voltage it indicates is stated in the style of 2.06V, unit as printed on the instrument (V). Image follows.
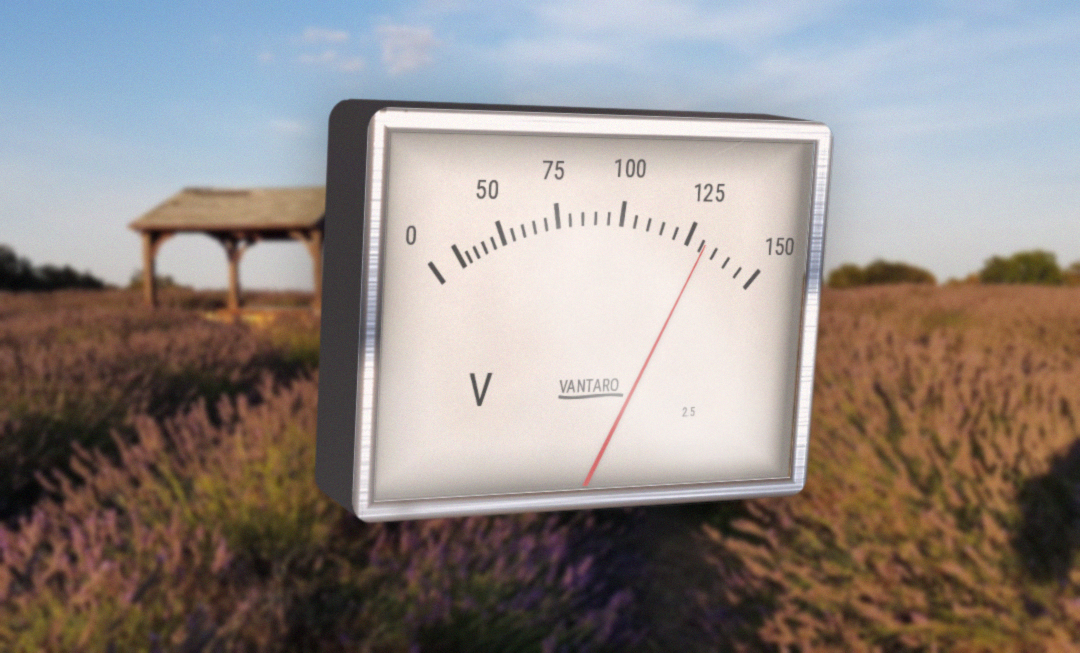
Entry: 130V
